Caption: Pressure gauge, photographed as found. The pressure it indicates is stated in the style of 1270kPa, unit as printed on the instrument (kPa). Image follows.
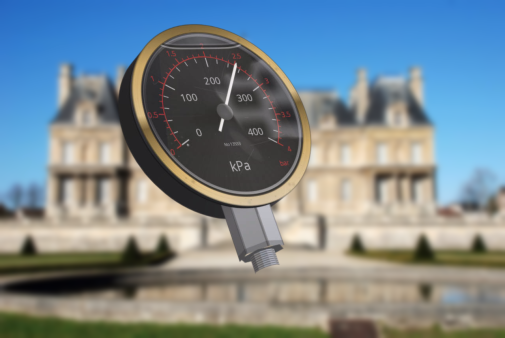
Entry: 250kPa
